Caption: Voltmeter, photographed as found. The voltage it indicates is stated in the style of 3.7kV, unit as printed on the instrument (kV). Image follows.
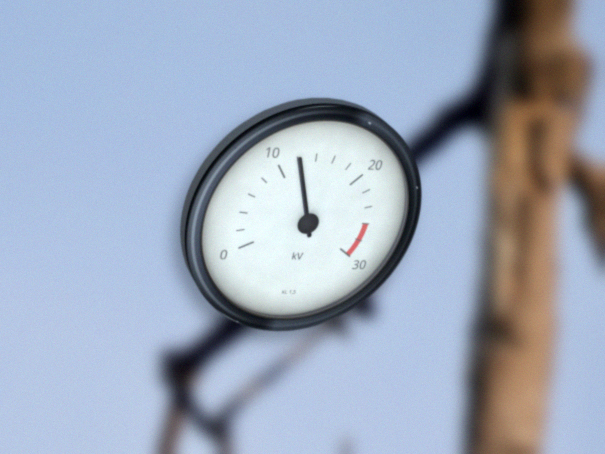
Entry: 12kV
